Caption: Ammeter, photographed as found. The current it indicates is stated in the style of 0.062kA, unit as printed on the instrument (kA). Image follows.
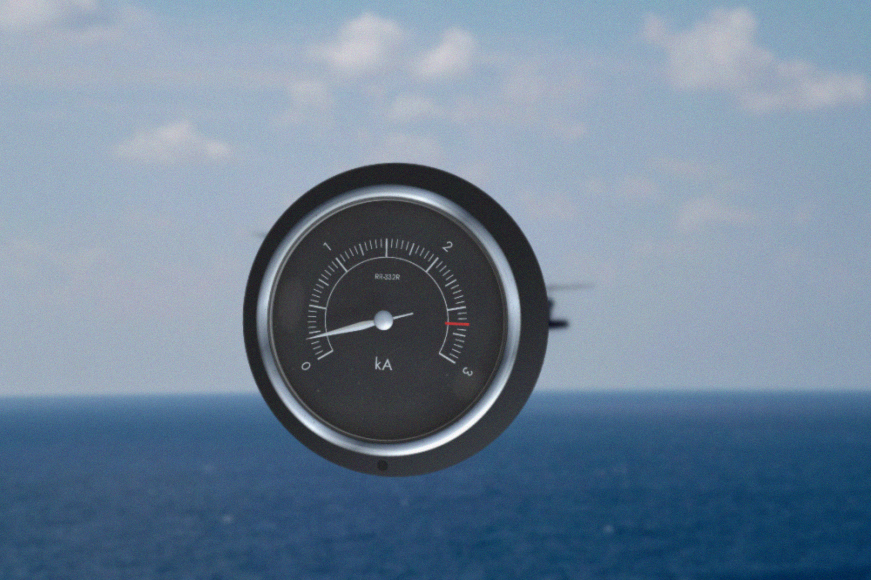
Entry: 0.2kA
